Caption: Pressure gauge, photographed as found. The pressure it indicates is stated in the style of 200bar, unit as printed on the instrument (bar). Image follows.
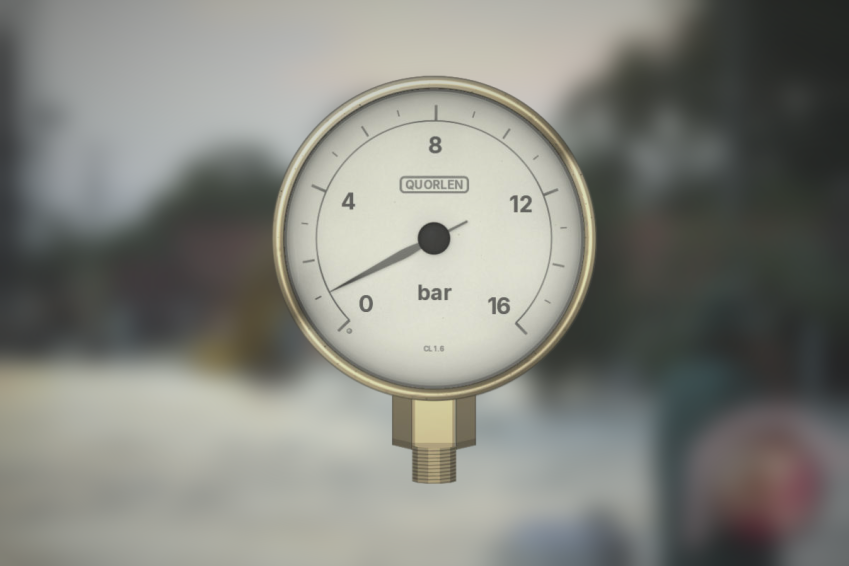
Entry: 1bar
